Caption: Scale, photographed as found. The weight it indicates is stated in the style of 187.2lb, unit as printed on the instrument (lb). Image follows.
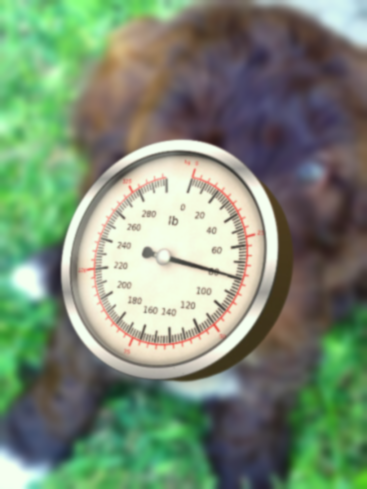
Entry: 80lb
